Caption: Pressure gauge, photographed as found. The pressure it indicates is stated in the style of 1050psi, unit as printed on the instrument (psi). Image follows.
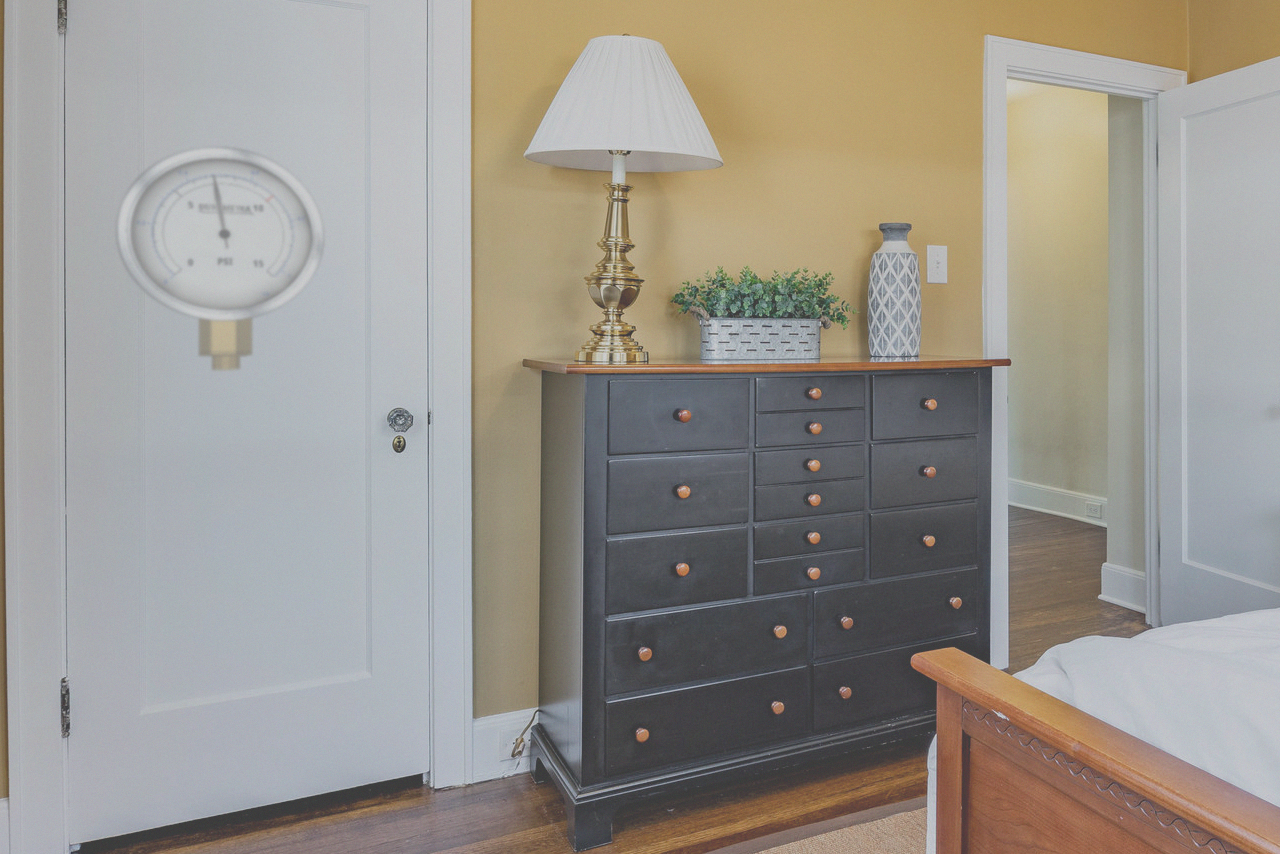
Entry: 7psi
